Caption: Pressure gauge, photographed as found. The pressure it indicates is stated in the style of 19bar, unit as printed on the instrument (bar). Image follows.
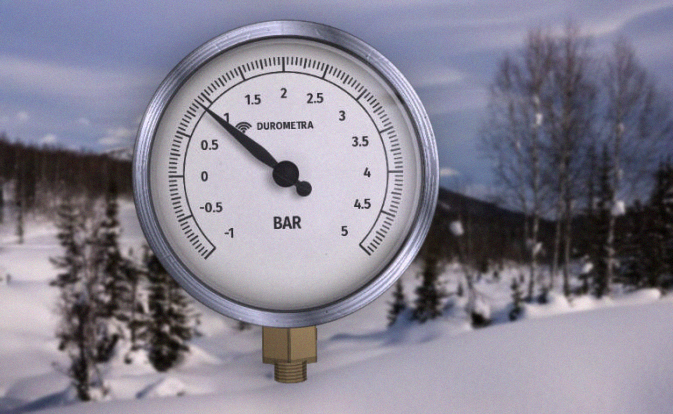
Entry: 0.9bar
